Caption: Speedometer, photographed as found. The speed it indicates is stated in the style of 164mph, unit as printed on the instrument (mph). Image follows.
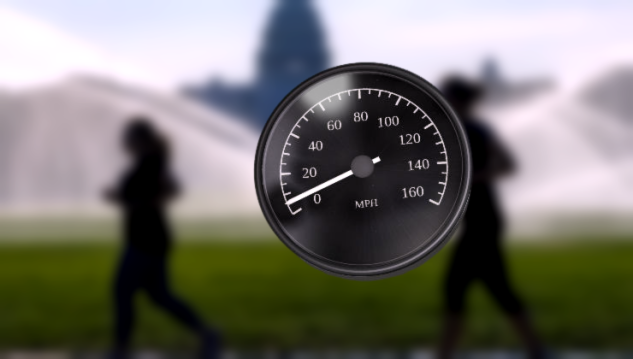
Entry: 5mph
